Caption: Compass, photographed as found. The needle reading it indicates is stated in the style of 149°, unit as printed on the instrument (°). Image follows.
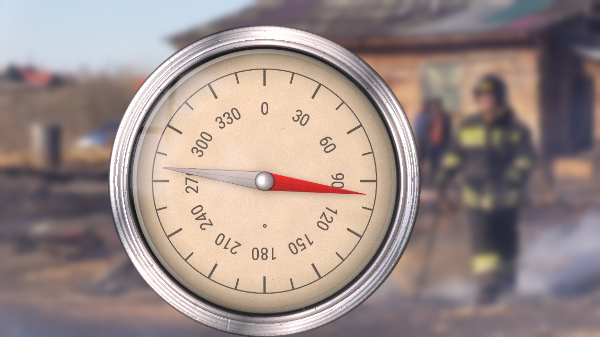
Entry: 97.5°
